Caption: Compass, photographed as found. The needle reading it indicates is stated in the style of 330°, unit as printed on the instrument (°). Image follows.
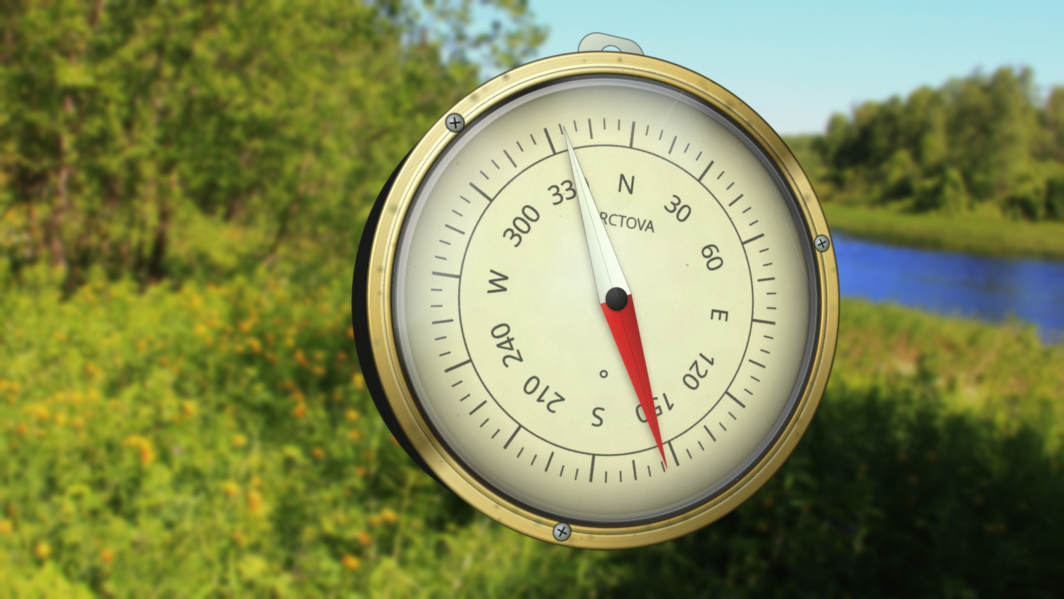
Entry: 155°
